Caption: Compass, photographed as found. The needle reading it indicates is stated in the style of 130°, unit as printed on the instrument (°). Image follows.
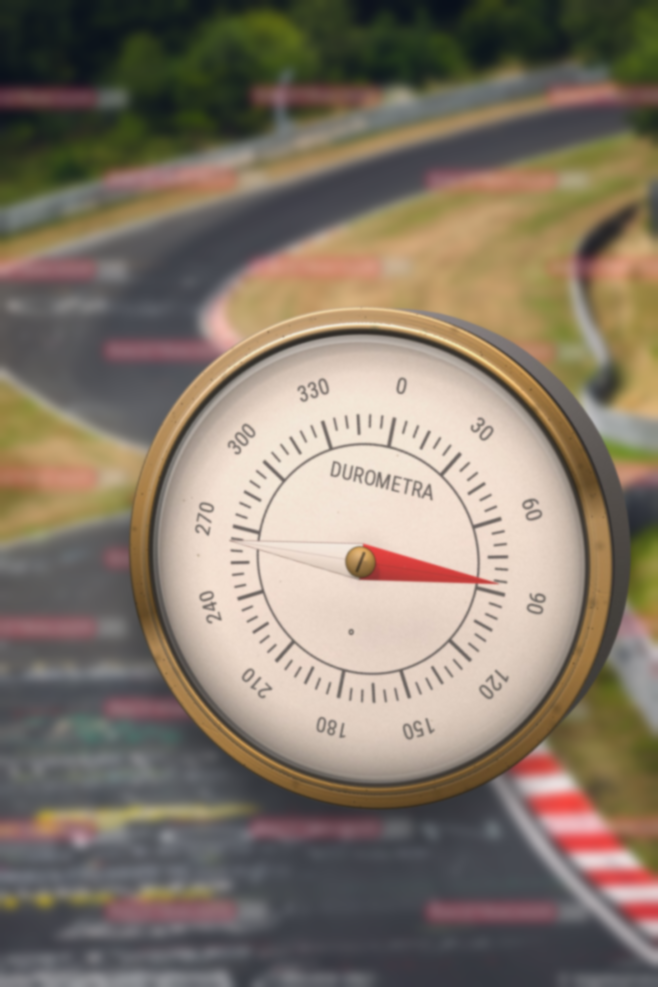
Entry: 85°
